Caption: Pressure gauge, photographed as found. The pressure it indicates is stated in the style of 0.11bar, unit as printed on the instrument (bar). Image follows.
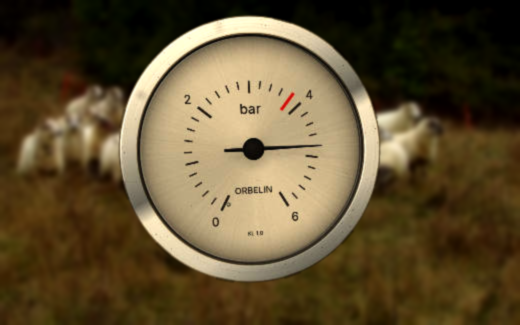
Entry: 4.8bar
